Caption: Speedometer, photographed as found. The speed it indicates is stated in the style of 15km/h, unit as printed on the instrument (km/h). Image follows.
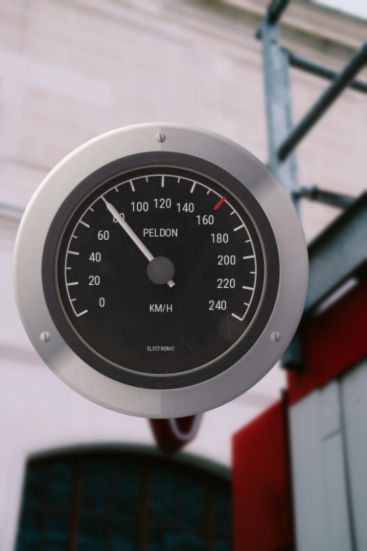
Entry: 80km/h
